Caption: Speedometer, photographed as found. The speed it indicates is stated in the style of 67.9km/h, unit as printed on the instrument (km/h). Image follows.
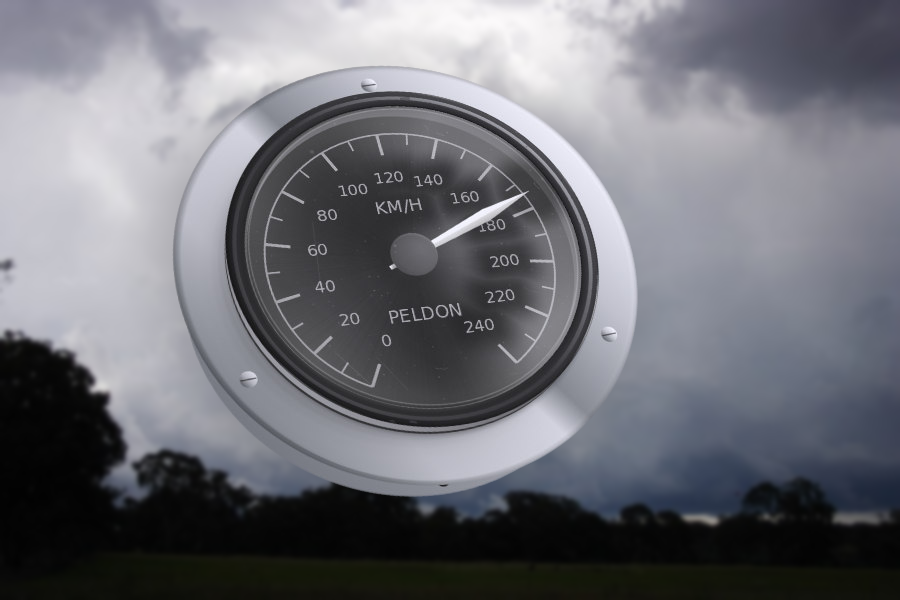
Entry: 175km/h
